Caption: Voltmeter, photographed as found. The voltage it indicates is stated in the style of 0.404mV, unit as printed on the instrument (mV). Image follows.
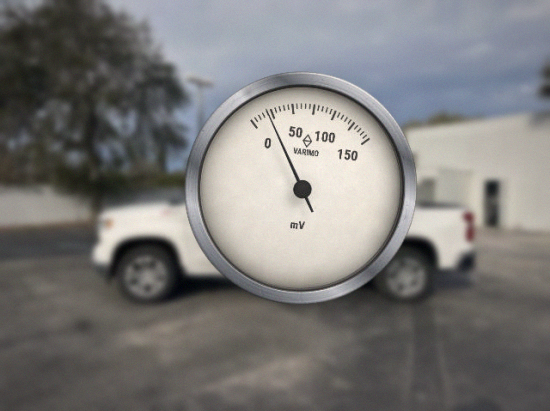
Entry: 20mV
